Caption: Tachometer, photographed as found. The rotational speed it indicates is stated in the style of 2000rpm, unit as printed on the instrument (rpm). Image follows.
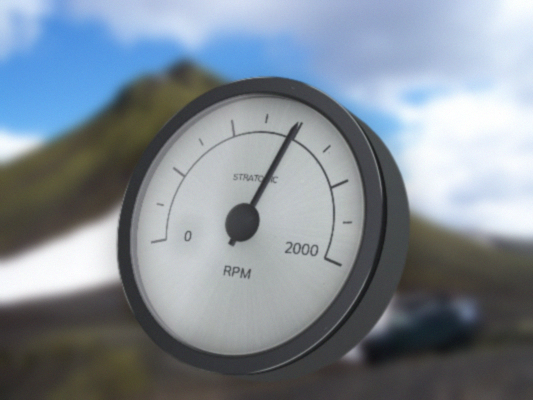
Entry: 1200rpm
